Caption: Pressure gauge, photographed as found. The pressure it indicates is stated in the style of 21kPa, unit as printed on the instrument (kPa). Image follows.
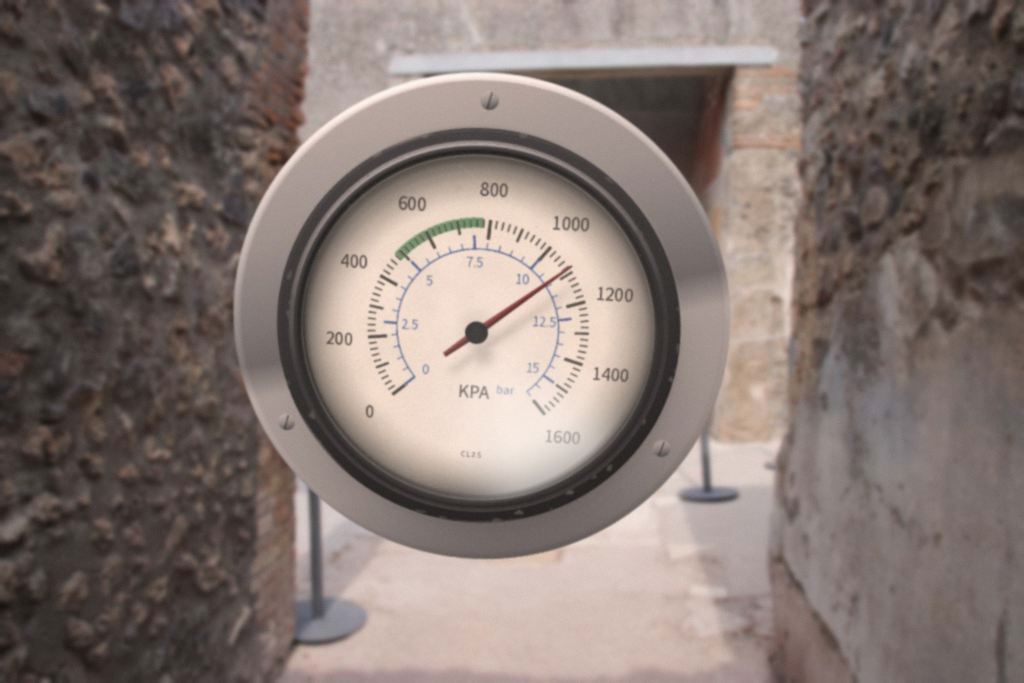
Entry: 1080kPa
